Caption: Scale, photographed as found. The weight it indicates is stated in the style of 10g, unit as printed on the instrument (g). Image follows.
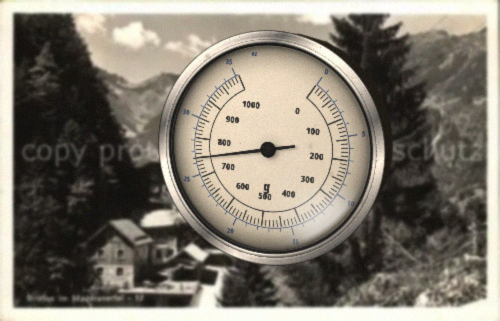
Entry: 750g
